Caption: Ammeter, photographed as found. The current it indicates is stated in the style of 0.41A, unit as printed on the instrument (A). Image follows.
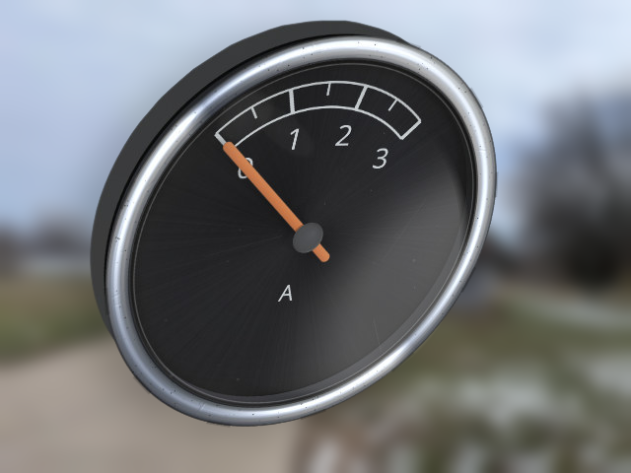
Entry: 0A
